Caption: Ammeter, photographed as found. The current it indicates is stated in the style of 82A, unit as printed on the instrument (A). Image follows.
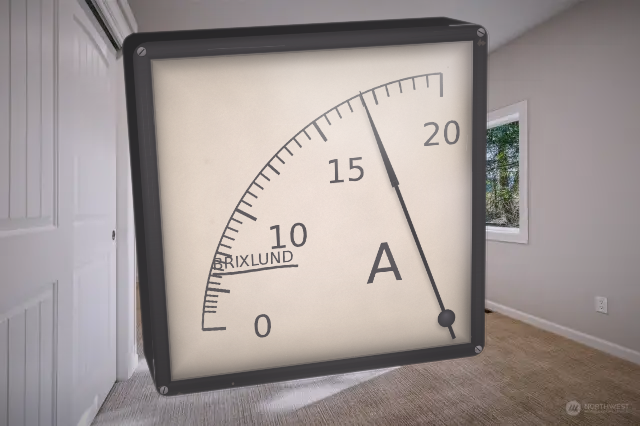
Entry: 17A
